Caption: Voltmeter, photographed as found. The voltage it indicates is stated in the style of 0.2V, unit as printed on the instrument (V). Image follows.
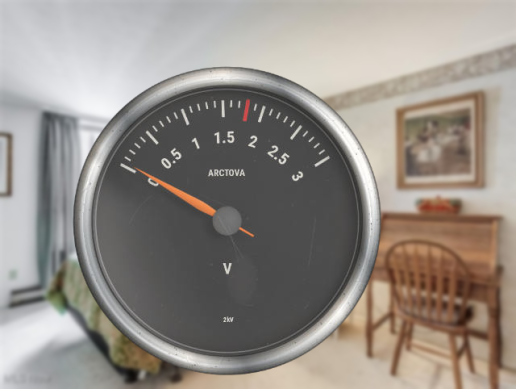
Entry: 0.05V
